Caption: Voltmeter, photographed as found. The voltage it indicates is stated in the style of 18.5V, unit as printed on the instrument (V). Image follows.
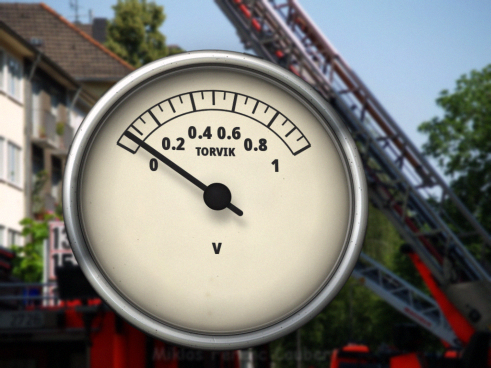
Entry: 0.05V
